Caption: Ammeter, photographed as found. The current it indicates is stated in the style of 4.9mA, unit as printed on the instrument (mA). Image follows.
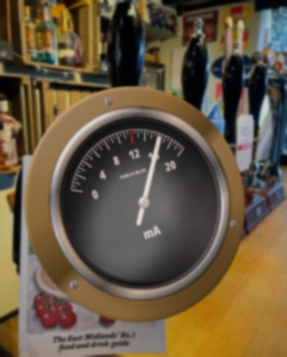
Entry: 16mA
